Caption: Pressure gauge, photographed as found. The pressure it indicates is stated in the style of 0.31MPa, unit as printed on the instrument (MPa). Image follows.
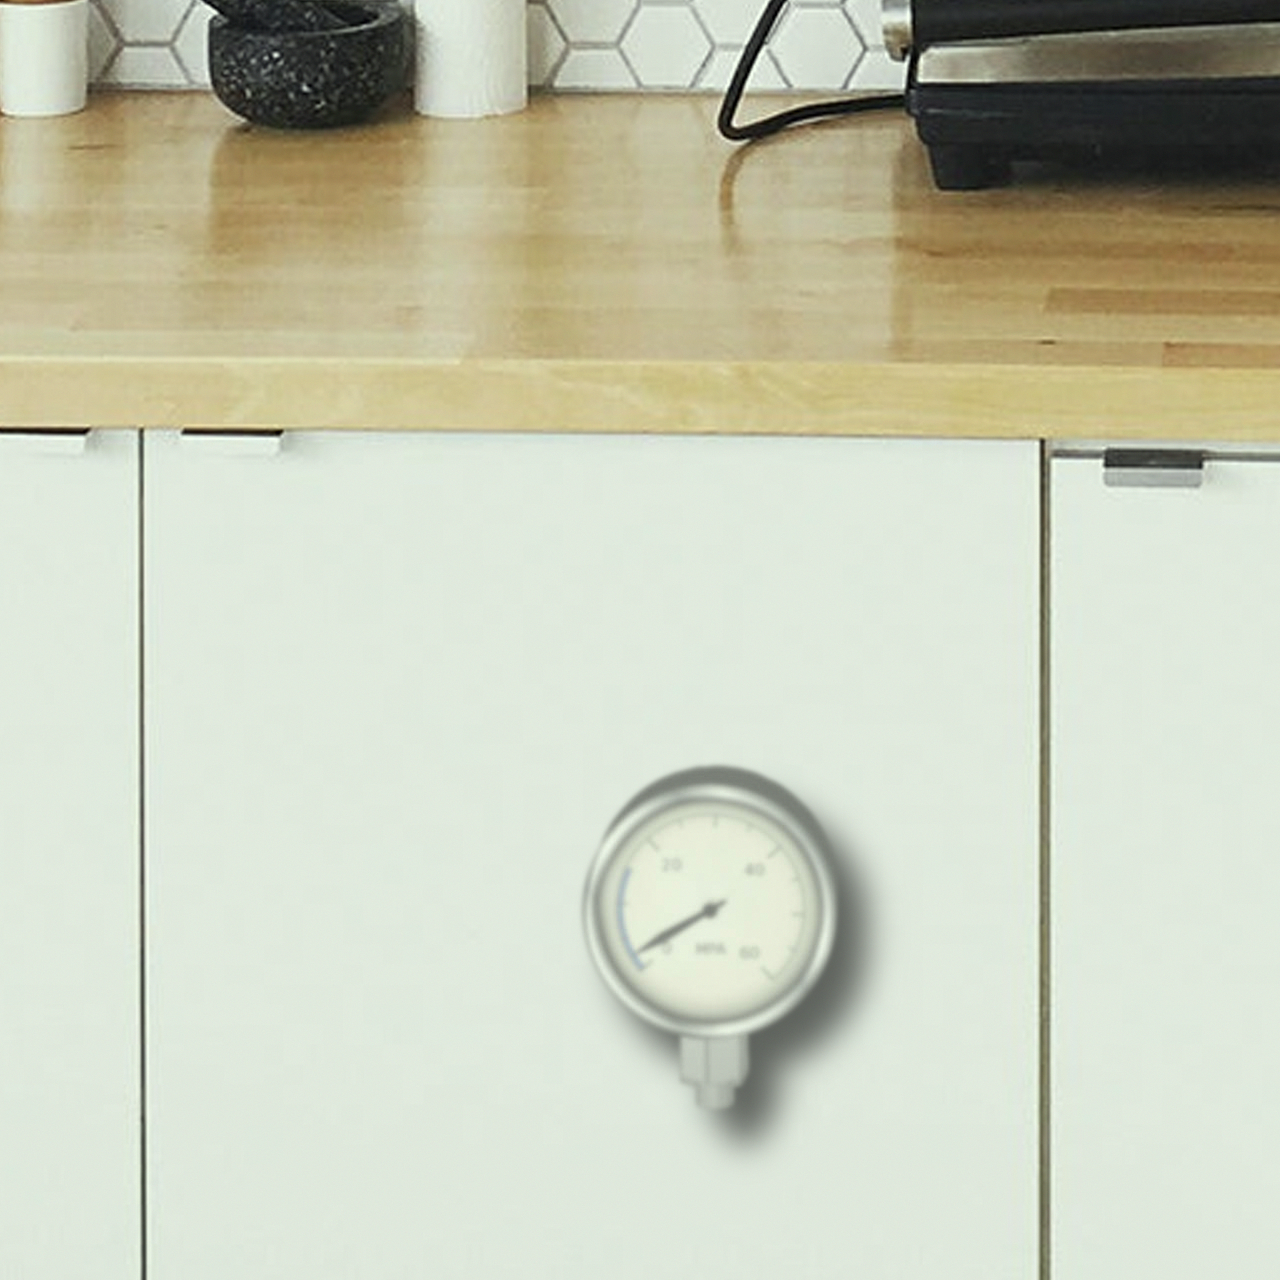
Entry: 2.5MPa
